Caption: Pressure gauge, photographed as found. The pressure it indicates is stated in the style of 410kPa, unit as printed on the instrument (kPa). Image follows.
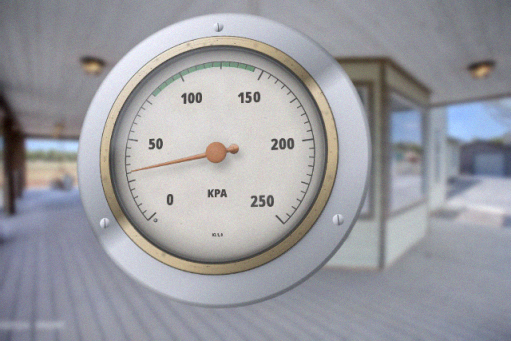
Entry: 30kPa
